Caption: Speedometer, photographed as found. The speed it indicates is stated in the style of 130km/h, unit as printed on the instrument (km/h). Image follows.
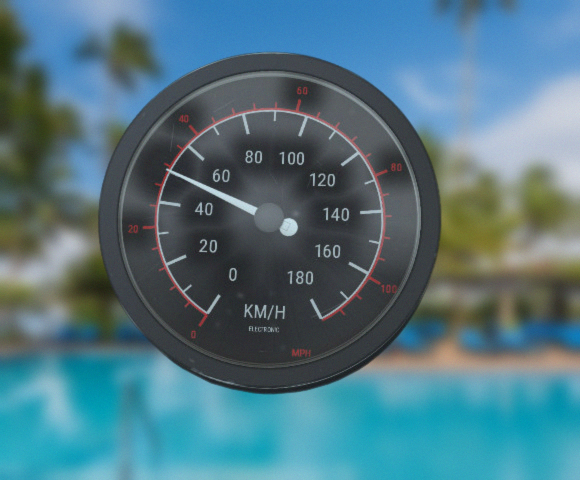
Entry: 50km/h
